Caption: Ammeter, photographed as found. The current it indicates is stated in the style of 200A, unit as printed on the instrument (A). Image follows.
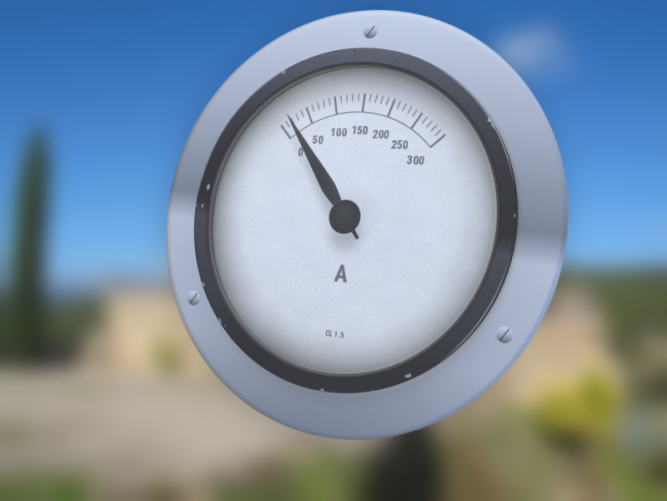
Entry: 20A
